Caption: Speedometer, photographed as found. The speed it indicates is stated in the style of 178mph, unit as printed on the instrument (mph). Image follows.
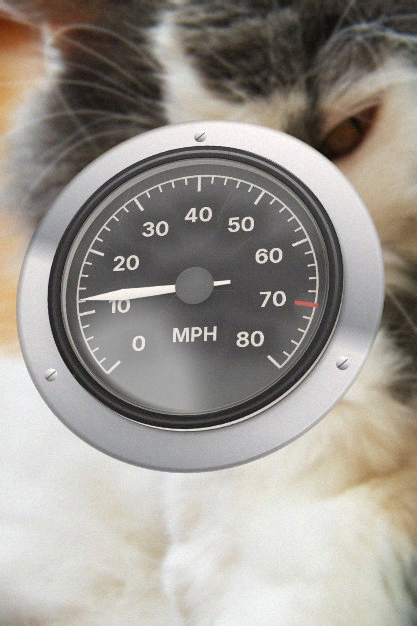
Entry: 12mph
